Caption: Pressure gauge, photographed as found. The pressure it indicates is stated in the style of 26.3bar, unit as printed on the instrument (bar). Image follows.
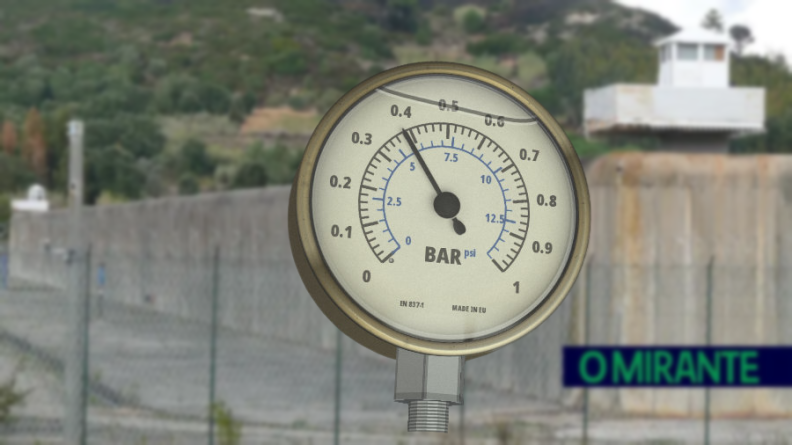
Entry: 0.38bar
